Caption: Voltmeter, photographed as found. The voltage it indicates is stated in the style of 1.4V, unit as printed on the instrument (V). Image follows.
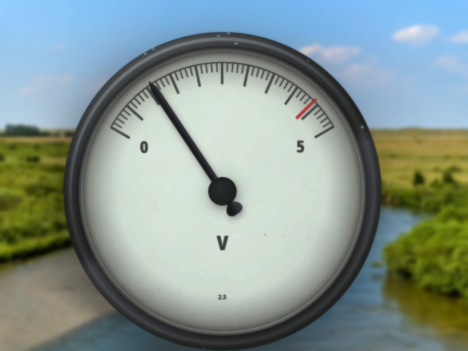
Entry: 1.1V
